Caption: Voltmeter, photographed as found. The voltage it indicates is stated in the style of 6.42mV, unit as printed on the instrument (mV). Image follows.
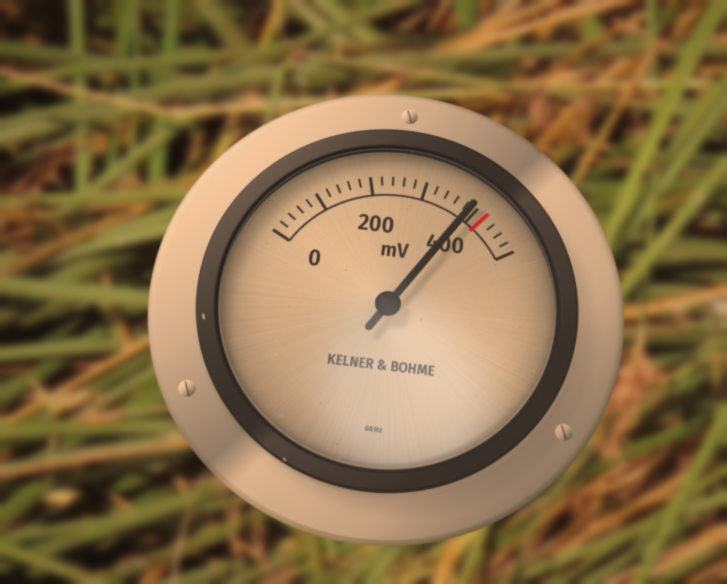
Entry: 390mV
